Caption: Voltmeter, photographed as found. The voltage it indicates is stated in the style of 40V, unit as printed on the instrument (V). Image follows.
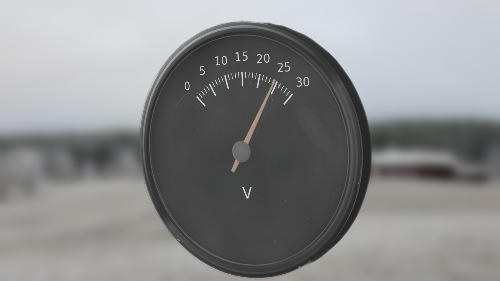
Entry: 25V
